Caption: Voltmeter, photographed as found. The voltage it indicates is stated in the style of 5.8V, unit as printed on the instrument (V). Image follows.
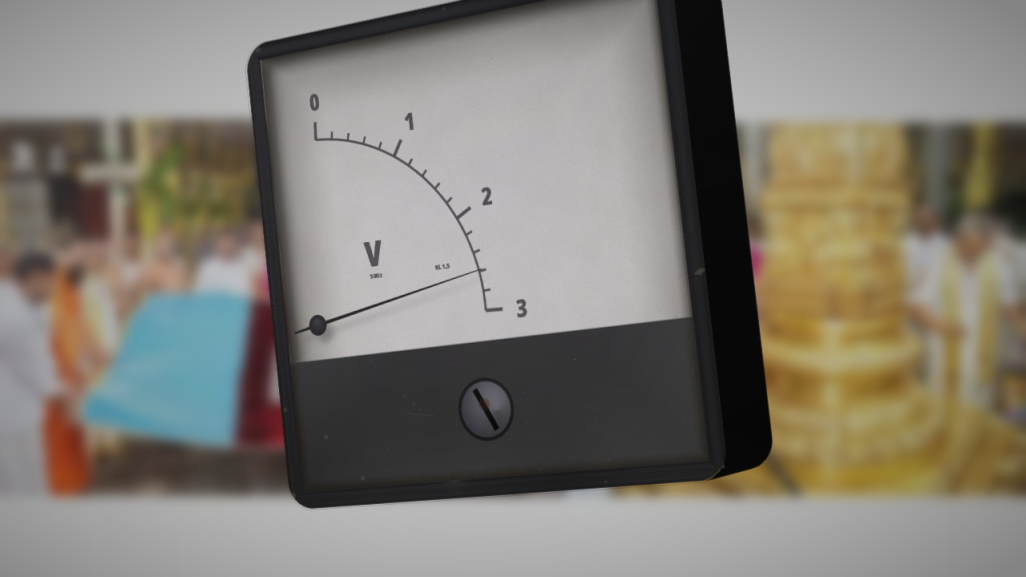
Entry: 2.6V
